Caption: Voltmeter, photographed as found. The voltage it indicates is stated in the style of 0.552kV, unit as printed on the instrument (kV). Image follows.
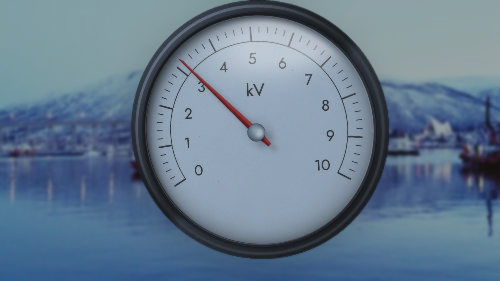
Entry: 3.2kV
